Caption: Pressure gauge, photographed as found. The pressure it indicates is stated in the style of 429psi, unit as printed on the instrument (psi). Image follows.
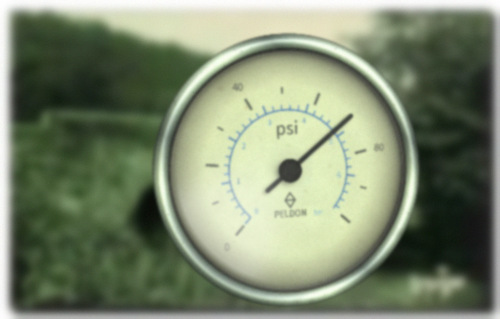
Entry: 70psi
